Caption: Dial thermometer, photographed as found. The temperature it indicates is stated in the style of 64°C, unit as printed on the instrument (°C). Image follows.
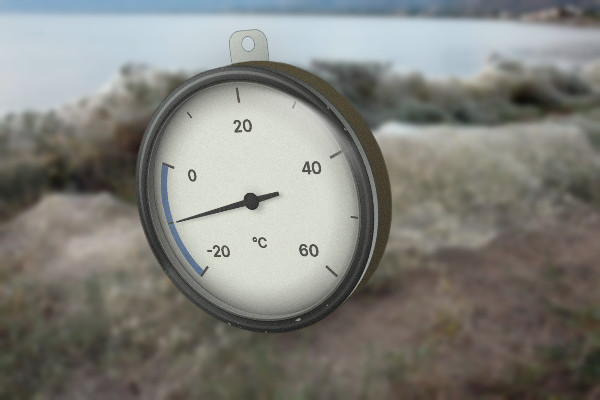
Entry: -10°C
